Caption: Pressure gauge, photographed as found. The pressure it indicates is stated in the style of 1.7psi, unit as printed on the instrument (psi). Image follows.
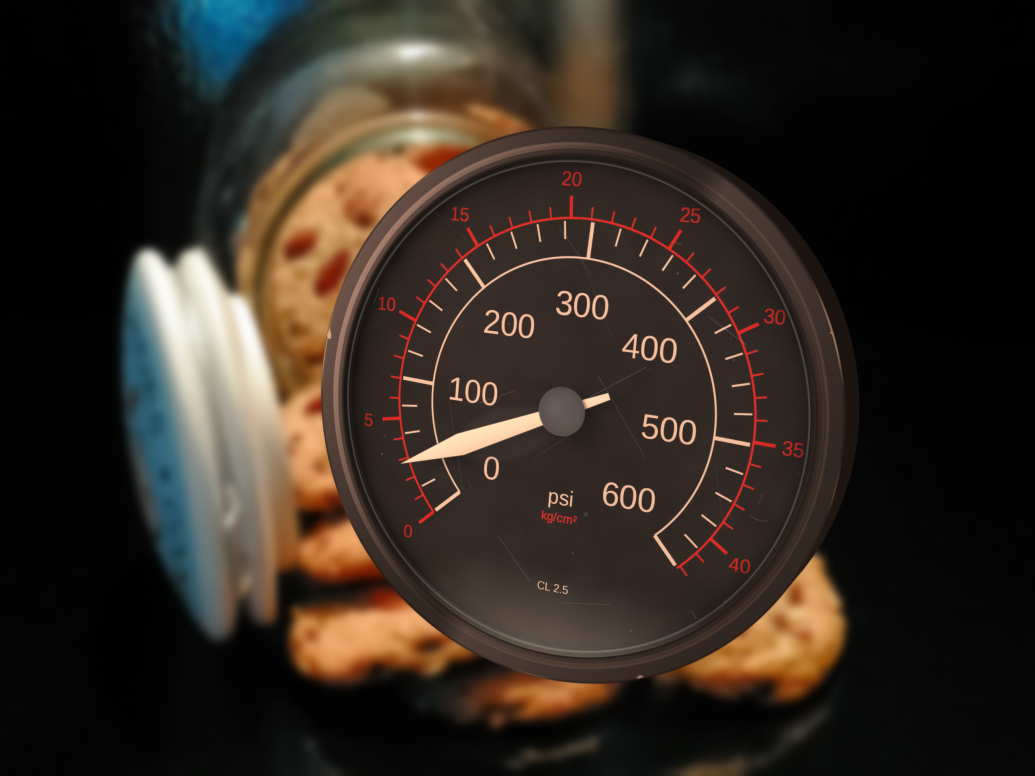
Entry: 40psi
